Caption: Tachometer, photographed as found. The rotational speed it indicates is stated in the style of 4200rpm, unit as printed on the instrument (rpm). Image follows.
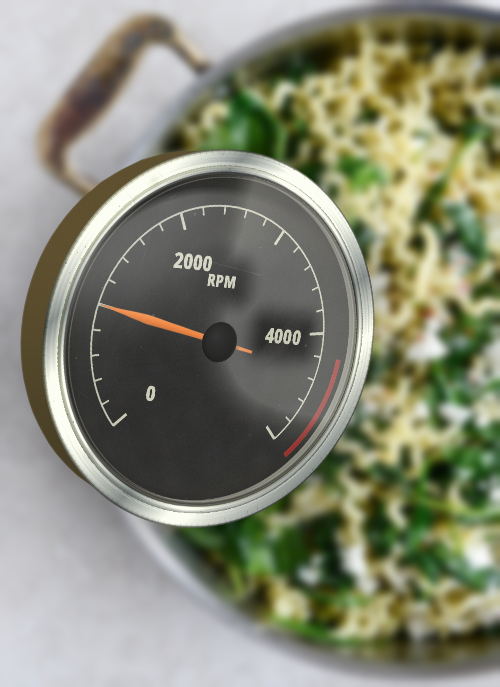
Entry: 1000rpm
